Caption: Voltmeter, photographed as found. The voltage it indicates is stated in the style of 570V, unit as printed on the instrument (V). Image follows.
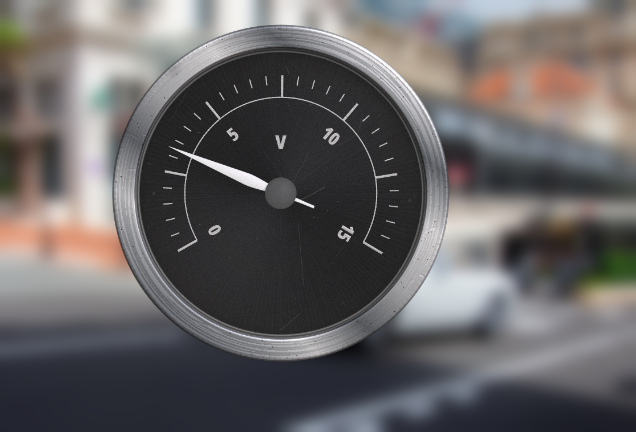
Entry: 3.25V
